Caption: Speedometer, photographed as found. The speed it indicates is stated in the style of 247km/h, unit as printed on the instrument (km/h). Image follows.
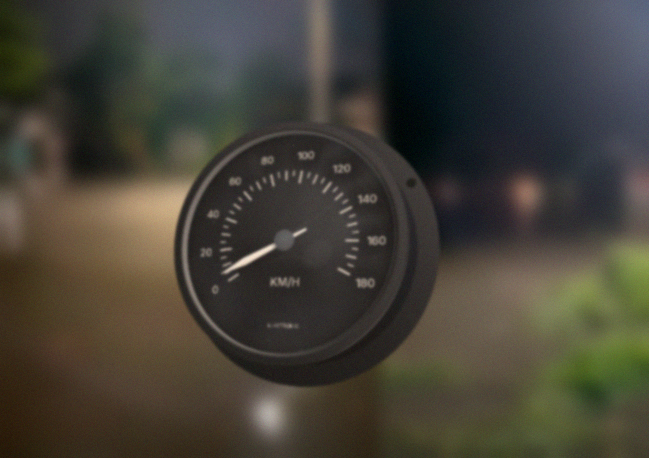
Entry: 5km/h
